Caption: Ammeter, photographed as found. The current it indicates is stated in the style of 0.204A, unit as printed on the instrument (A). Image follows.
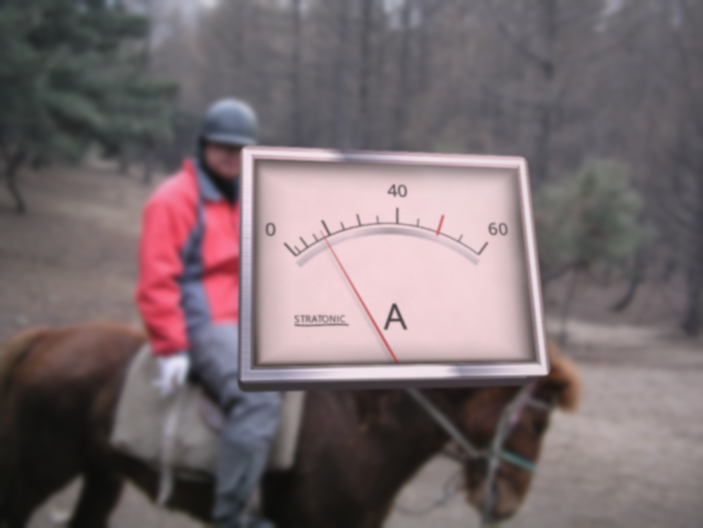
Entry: 17.5A
